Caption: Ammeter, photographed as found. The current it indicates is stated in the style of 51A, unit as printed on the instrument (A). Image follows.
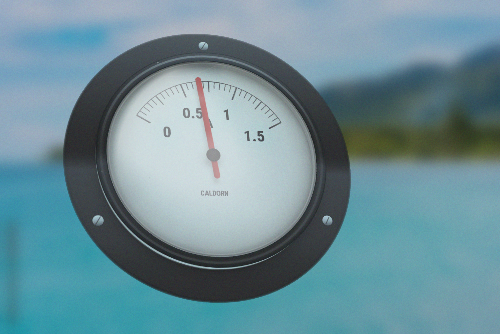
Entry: 0.65A
